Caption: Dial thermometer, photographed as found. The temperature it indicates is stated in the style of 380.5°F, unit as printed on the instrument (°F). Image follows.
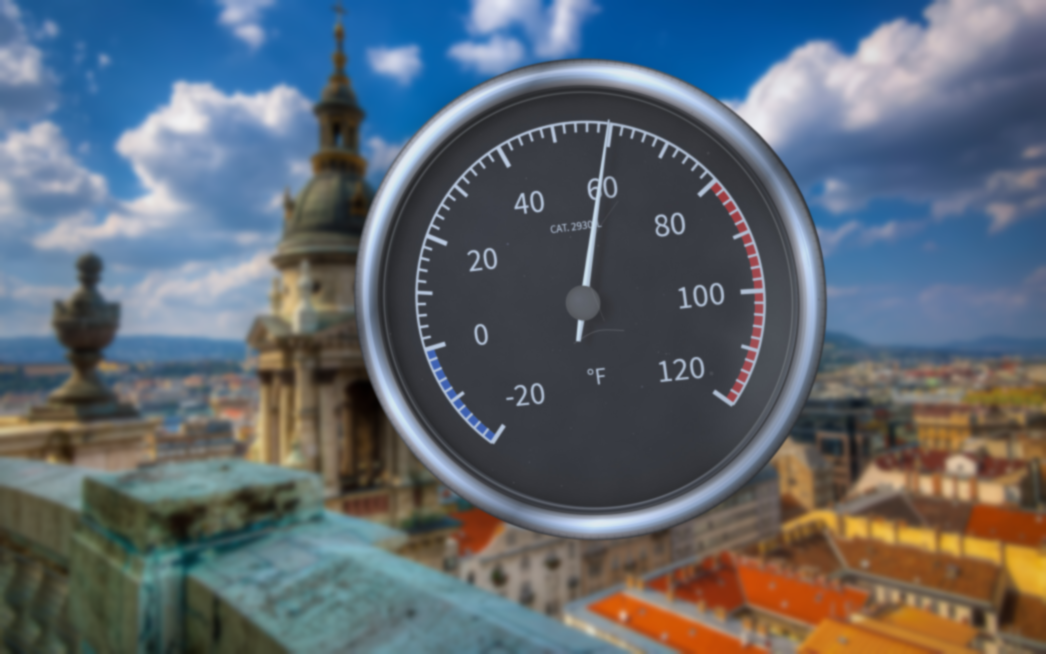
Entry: 60°F
